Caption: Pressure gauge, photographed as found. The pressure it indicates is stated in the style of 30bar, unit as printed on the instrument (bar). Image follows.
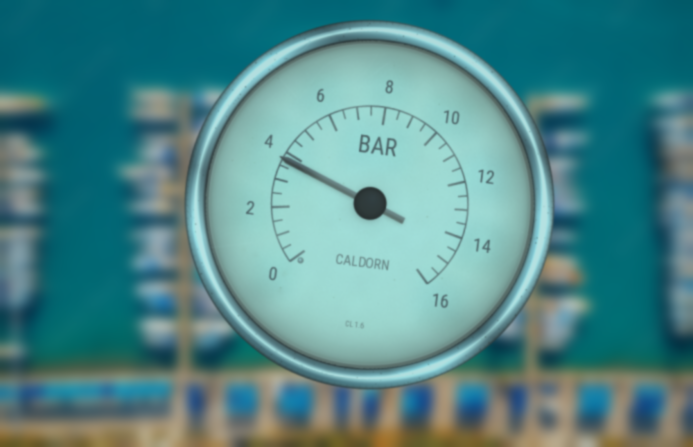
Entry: 3.75bar
